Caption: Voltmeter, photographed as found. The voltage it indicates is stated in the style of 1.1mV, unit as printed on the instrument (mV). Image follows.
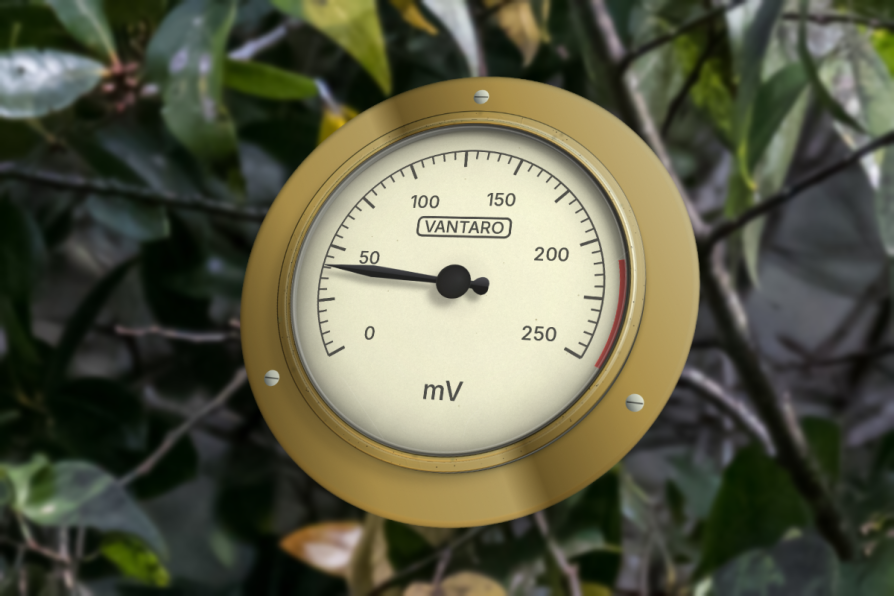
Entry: 40mV
